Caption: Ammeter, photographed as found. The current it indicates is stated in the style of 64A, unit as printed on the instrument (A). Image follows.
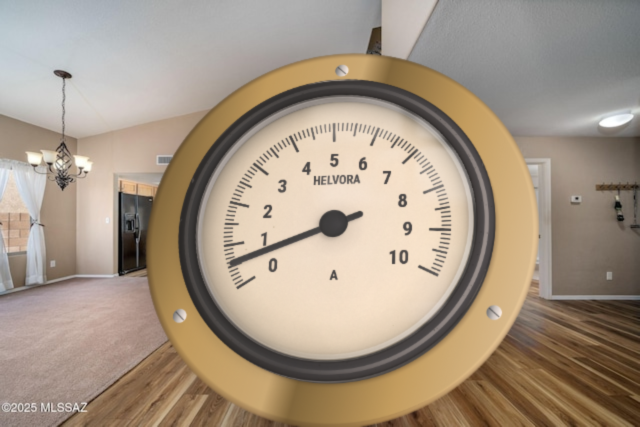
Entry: 0.5A
